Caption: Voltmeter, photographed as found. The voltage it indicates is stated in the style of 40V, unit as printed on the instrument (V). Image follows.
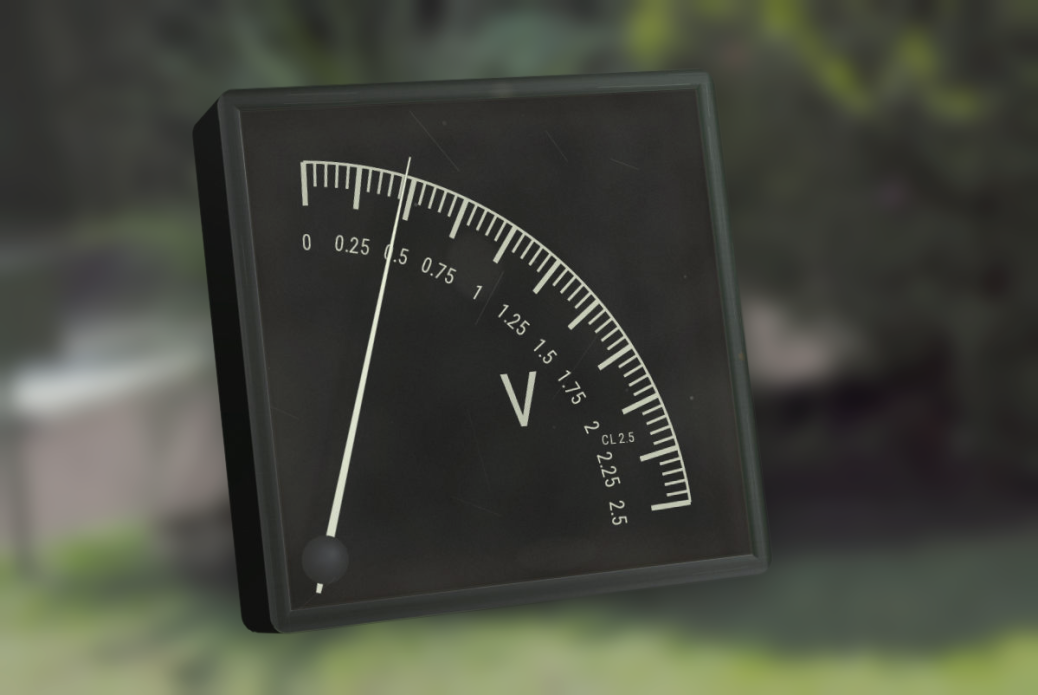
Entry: 0.45V
